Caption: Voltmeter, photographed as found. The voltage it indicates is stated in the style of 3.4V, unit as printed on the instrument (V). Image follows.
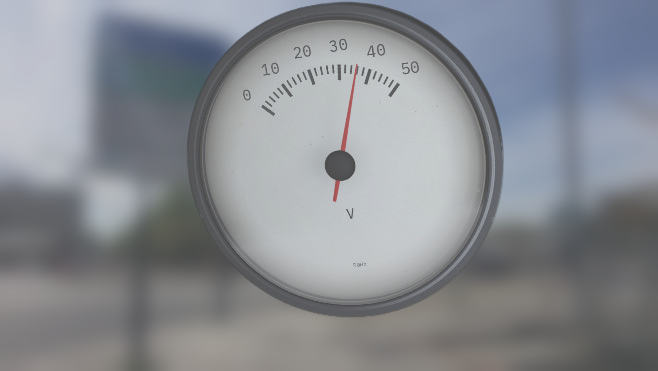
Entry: 36V
